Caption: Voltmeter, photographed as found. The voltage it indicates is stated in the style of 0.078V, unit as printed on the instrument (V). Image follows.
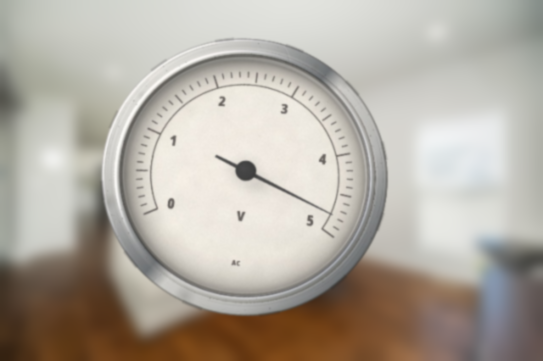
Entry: 4.8V
